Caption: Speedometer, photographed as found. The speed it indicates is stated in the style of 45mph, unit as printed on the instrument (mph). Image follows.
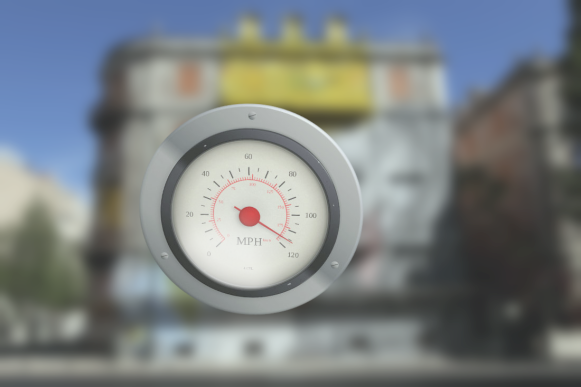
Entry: 115mph
